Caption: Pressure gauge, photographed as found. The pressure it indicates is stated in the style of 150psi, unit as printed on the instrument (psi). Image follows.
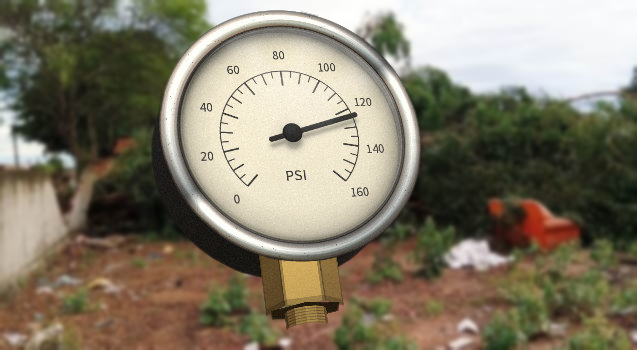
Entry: 125psi
